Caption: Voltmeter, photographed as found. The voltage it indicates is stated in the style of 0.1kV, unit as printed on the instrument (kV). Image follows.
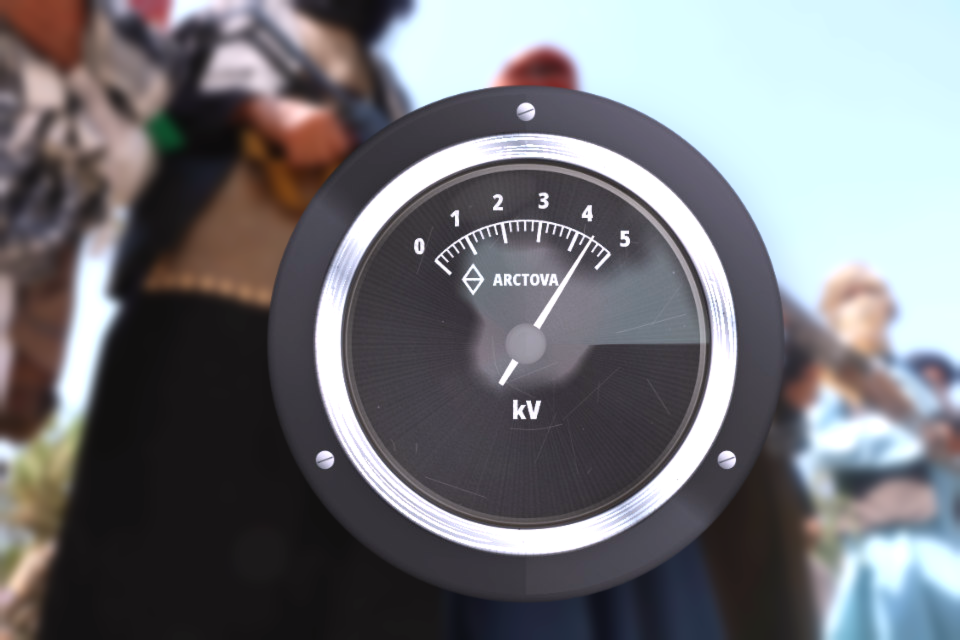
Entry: 4.4kV
